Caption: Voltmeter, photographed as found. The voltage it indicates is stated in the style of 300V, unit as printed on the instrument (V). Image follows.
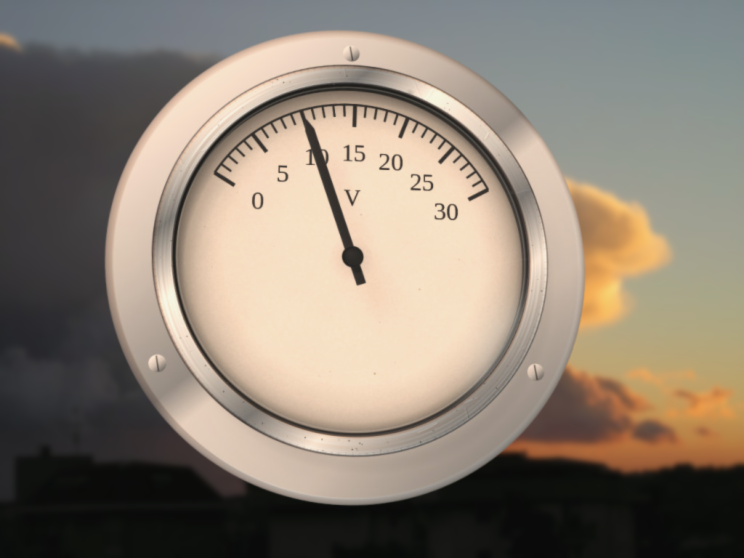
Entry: 10V
